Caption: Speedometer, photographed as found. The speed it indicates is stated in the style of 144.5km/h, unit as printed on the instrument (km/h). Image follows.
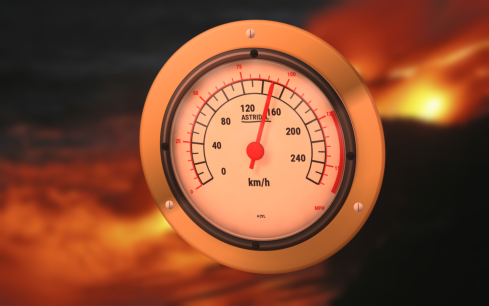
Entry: 150km/h
